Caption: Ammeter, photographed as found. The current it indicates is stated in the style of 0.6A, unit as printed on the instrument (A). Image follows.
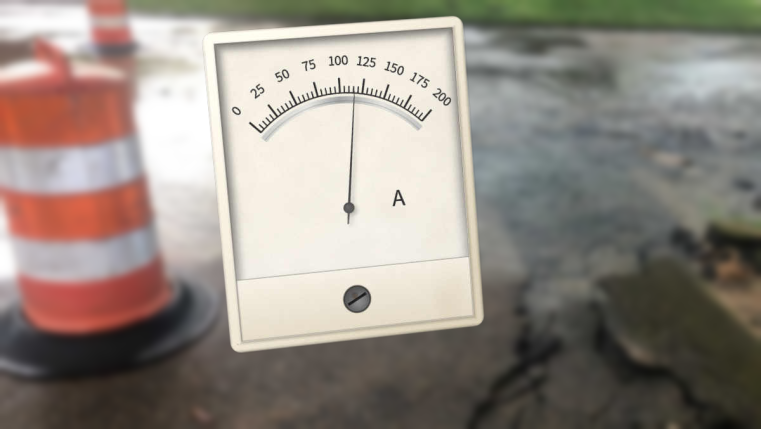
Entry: 115A
